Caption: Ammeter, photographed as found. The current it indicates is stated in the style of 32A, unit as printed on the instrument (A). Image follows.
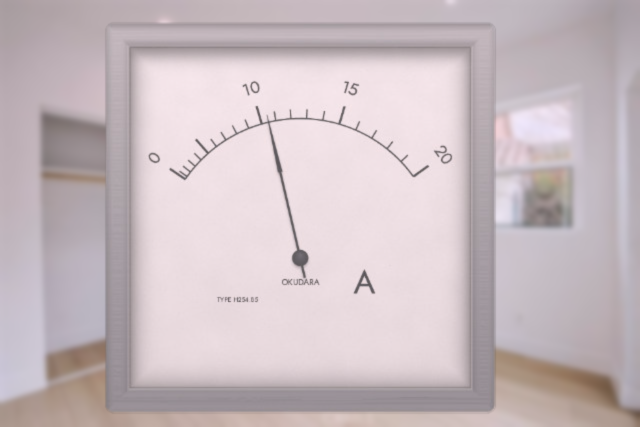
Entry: 10.5A
